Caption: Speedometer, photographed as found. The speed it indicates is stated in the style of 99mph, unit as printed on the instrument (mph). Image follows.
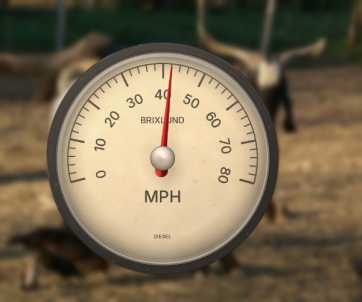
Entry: 42mph
